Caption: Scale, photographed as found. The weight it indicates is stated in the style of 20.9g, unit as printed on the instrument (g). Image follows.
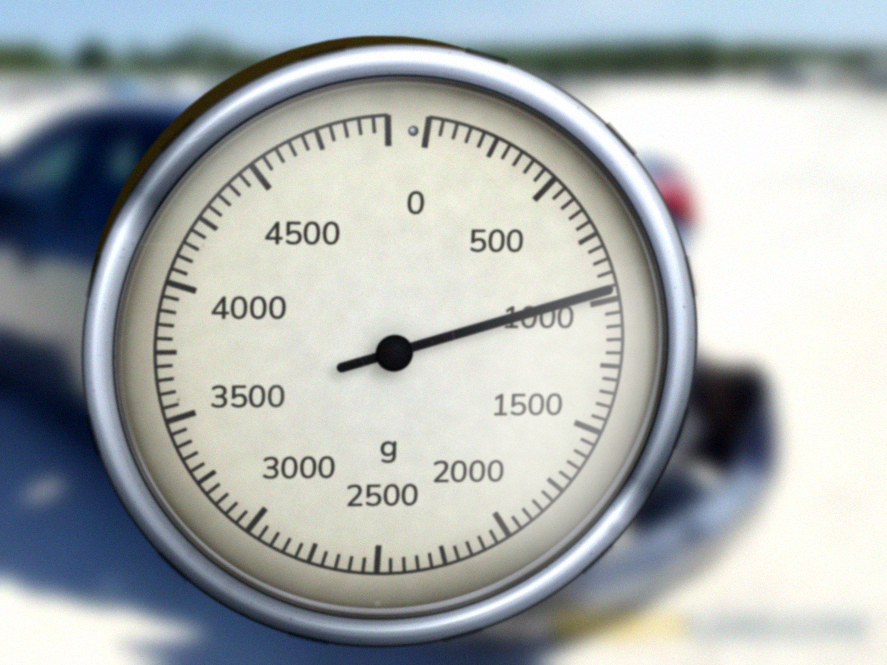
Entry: 950g
